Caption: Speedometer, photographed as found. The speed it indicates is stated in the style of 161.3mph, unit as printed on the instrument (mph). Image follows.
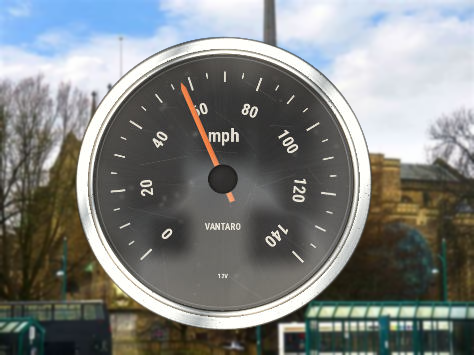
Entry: 57.5mph
